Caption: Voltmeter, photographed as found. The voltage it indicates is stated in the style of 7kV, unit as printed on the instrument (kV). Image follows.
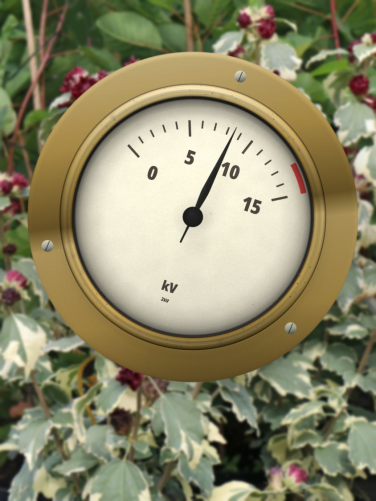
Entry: 8.5kV
